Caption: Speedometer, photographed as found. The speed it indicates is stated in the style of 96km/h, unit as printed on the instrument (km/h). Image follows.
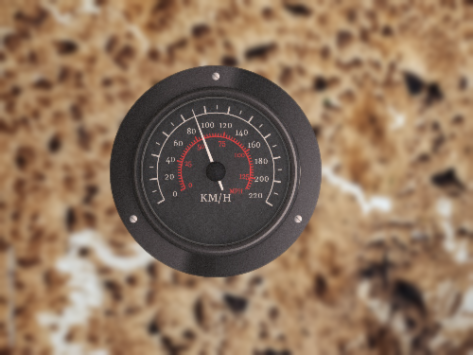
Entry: 90km/h
